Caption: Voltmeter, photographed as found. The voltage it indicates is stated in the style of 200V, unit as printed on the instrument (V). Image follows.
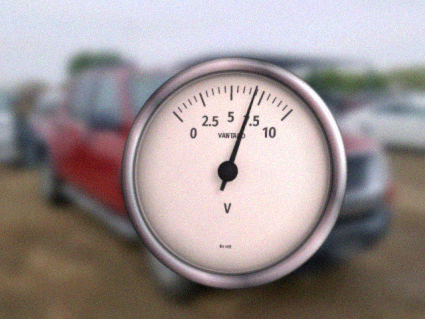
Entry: 7V
